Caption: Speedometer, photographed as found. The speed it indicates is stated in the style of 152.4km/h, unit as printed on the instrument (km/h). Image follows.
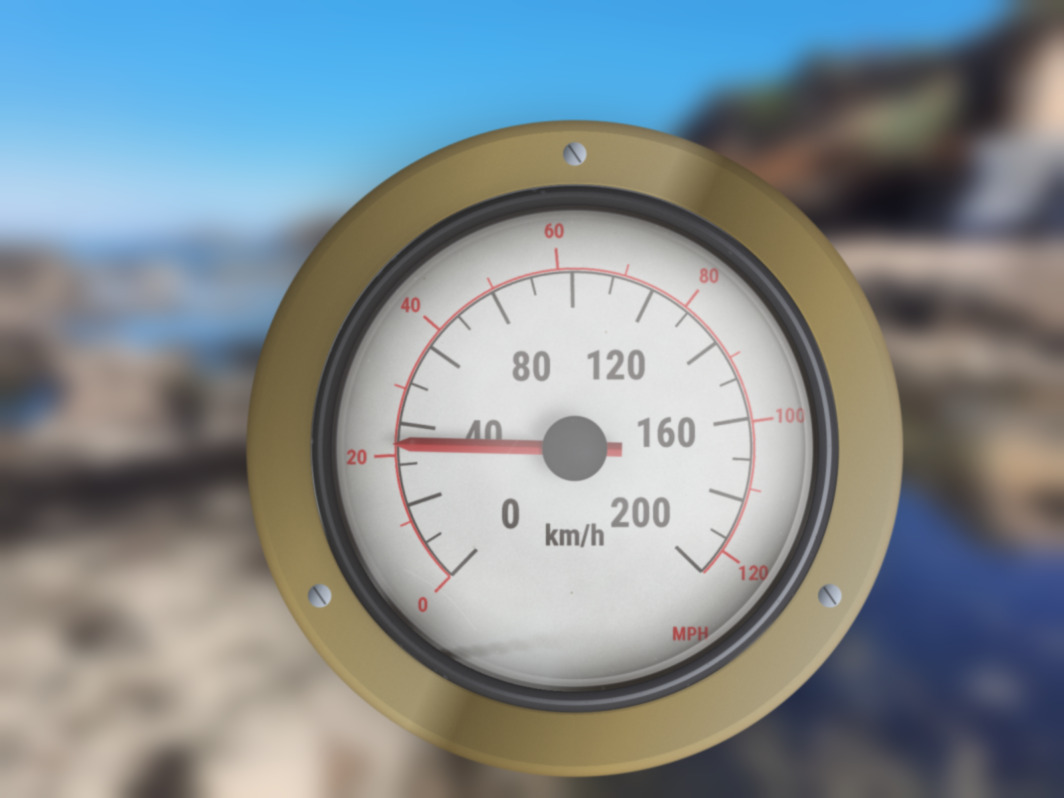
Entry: 35km/h
